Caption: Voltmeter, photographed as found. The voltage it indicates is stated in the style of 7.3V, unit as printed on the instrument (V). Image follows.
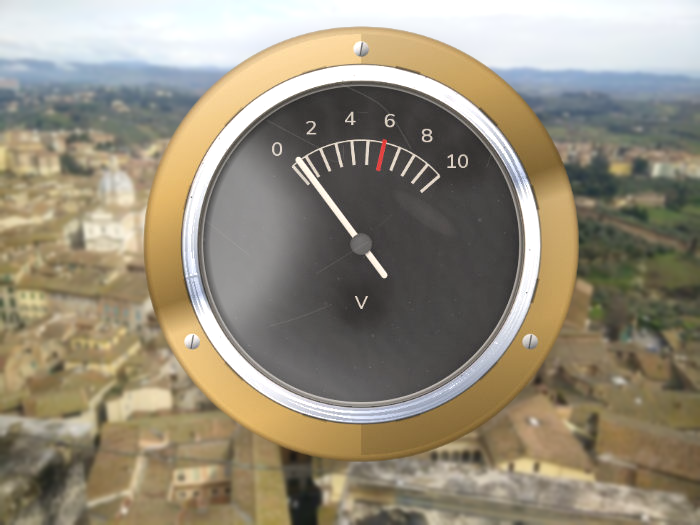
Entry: 0.5V
